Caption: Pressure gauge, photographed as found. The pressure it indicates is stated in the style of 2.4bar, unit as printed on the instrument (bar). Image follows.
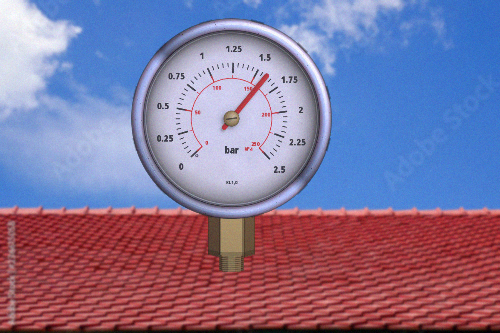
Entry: 1.6bar
